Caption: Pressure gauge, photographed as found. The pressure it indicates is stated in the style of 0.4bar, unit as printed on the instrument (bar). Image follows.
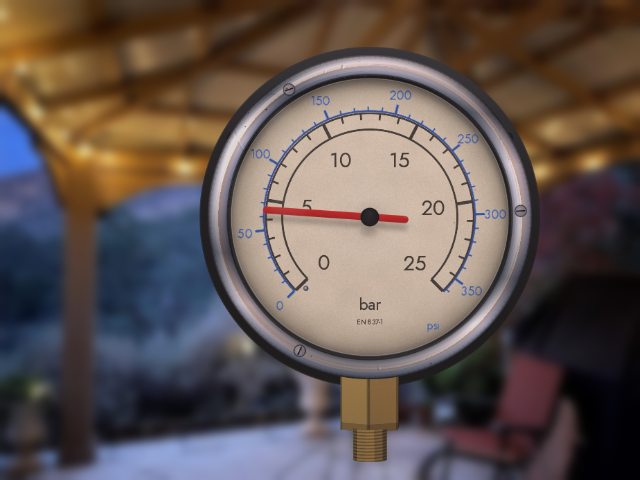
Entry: 4.5bar
